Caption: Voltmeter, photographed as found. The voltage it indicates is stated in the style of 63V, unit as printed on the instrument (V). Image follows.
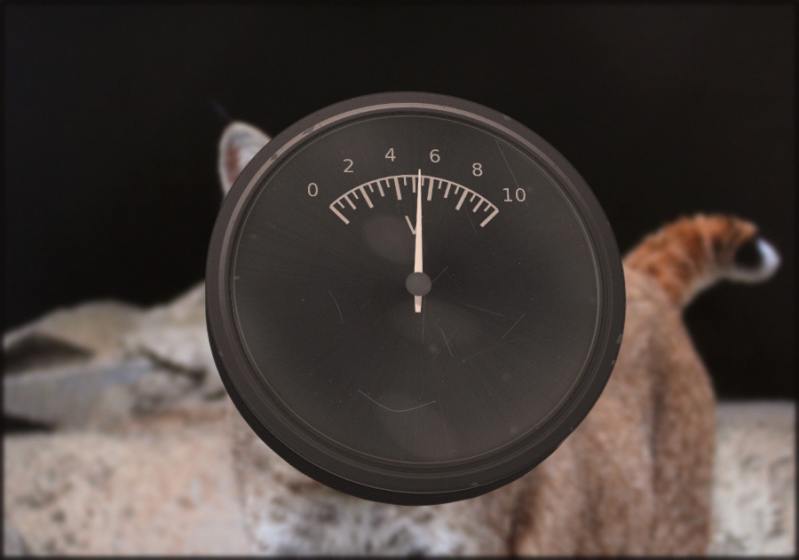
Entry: 5.25V
